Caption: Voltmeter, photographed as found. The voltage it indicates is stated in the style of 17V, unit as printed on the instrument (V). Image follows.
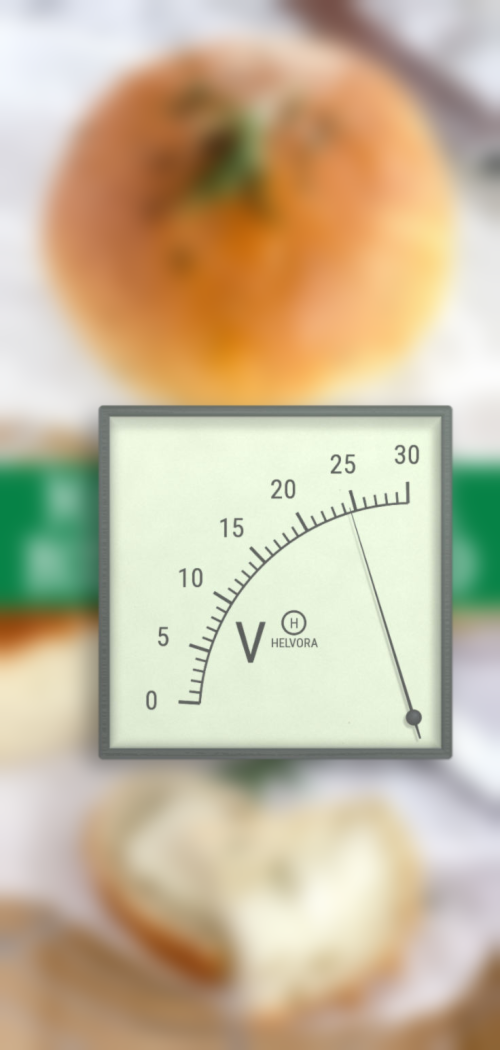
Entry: 24.5V
